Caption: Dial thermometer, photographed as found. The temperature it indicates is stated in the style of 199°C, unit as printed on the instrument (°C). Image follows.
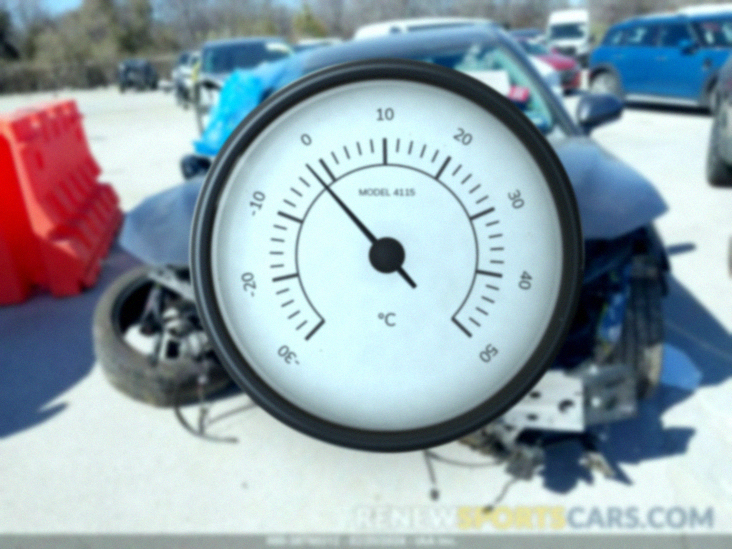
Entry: -2°C
